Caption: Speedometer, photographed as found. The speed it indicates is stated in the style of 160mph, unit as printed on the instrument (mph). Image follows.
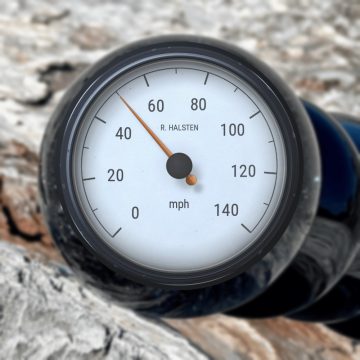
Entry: 50mph
